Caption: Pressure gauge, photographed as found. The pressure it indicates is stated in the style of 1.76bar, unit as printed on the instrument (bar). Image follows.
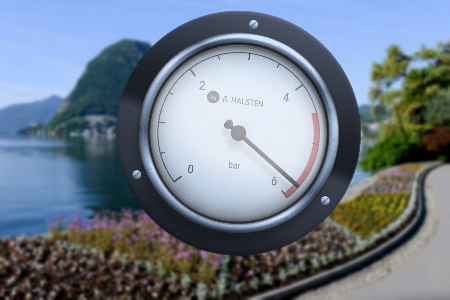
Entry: 5.75bar
